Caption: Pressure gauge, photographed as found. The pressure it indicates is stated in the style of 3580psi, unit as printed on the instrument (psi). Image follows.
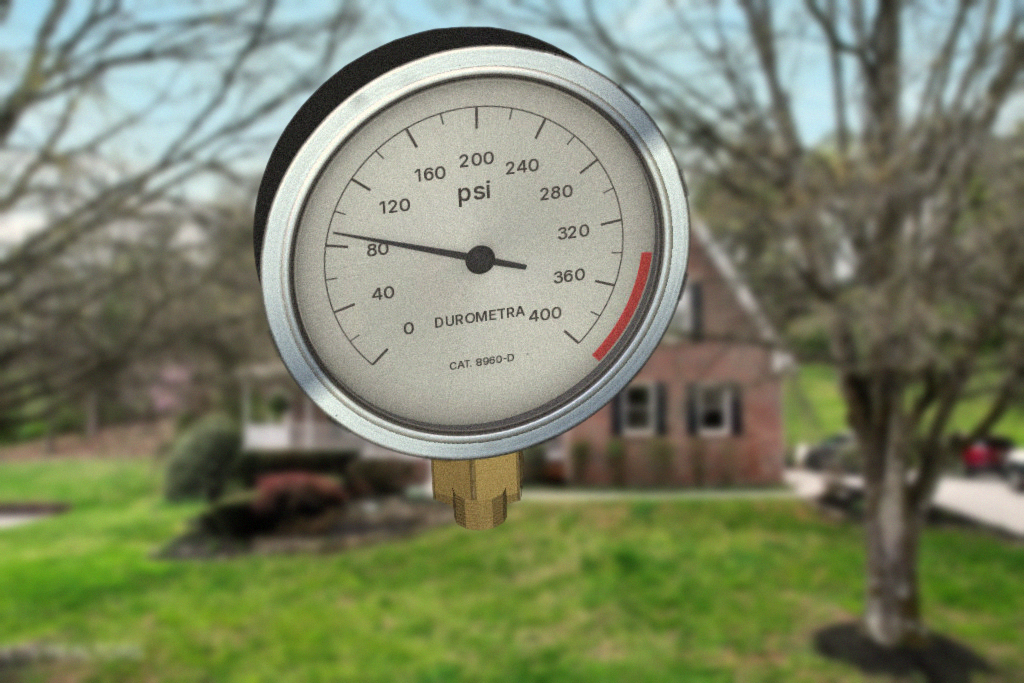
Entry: 90psi
